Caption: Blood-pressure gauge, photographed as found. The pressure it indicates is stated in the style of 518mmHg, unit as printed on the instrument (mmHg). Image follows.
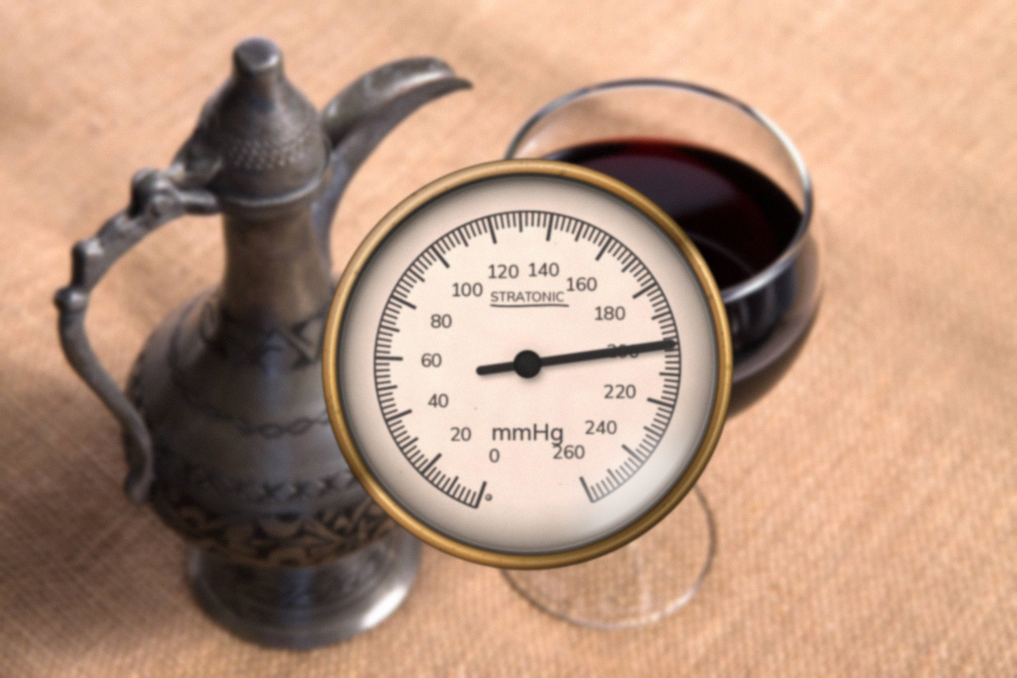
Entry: 200mmHg
